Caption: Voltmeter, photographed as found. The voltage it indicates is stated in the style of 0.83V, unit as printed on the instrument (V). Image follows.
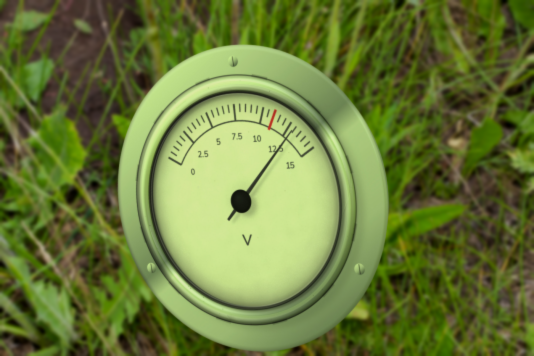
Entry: 13V
